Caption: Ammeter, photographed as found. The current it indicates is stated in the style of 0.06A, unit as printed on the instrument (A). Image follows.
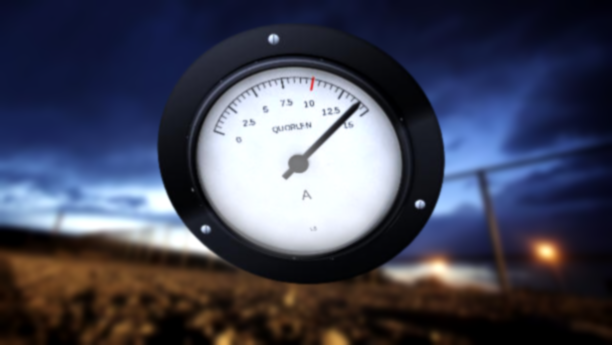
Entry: 14A
